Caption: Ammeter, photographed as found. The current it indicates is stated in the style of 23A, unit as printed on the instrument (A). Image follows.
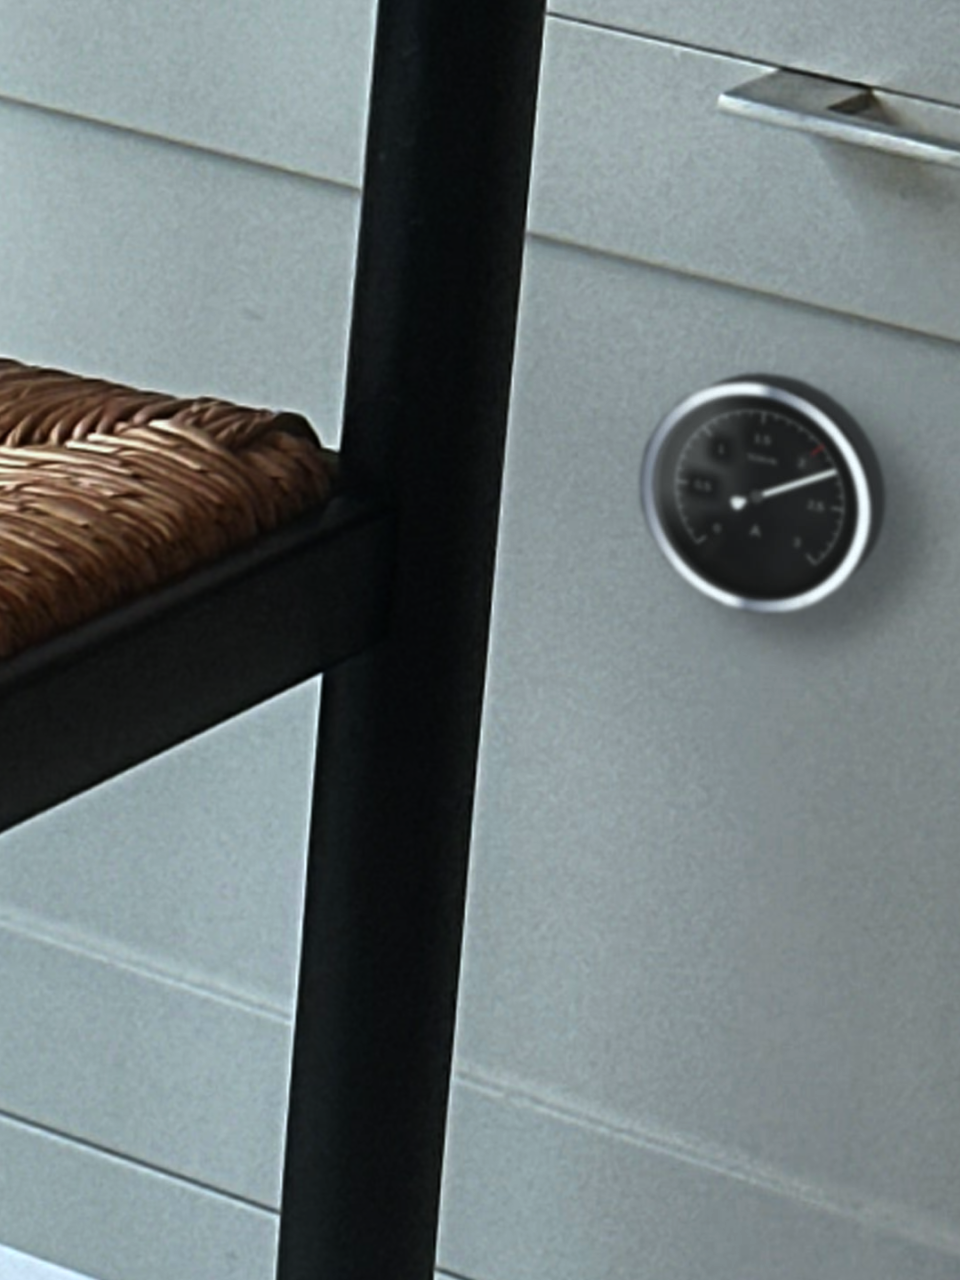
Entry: 2.2A
